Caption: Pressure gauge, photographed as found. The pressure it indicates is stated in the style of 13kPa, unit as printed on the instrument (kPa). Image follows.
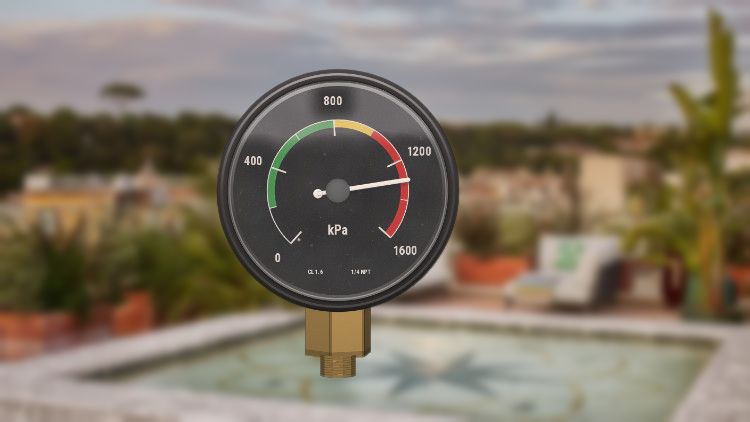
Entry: 1300kPa
